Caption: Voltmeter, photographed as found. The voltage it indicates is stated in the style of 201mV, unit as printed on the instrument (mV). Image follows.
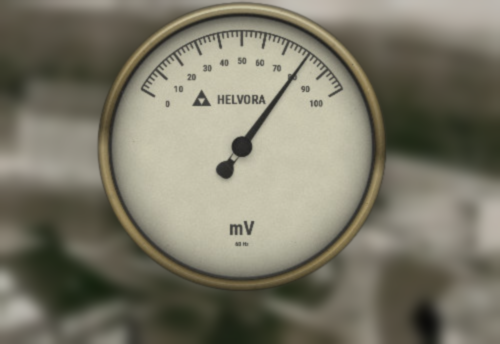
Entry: 80mV
